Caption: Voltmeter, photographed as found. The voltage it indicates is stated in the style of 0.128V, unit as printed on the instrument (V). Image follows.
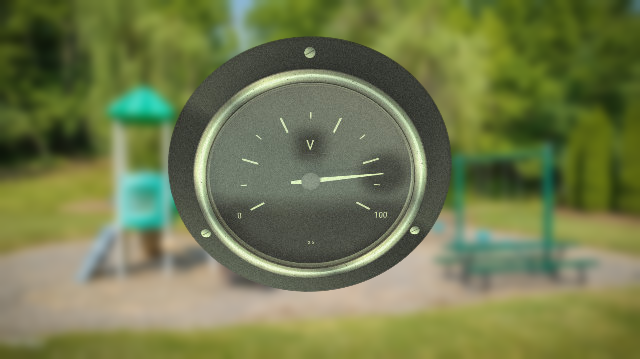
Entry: 85V
